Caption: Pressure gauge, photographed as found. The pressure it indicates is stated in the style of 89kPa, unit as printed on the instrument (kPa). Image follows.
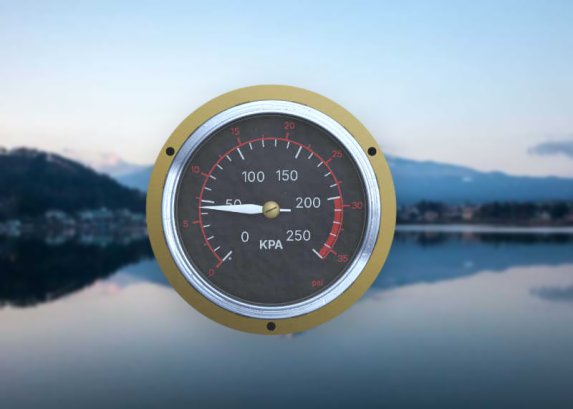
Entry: 45kPa
